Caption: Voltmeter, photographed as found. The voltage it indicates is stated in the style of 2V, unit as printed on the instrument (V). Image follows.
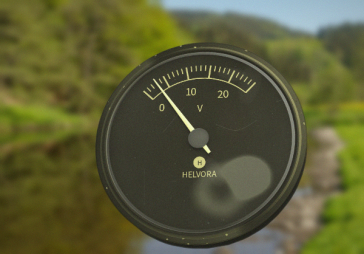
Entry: 3V
